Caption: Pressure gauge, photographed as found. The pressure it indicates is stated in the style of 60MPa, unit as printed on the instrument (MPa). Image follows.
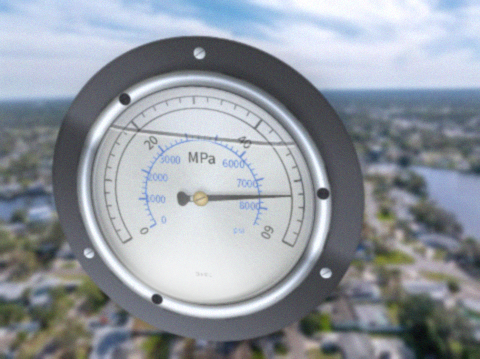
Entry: 52MPa
